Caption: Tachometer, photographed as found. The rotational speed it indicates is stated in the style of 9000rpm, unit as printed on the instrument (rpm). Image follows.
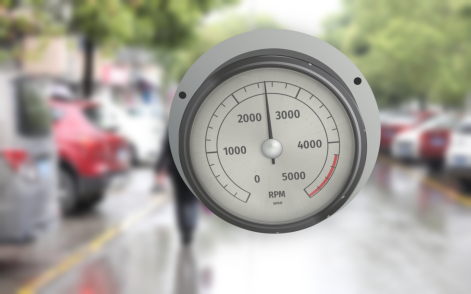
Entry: 2500rpm
